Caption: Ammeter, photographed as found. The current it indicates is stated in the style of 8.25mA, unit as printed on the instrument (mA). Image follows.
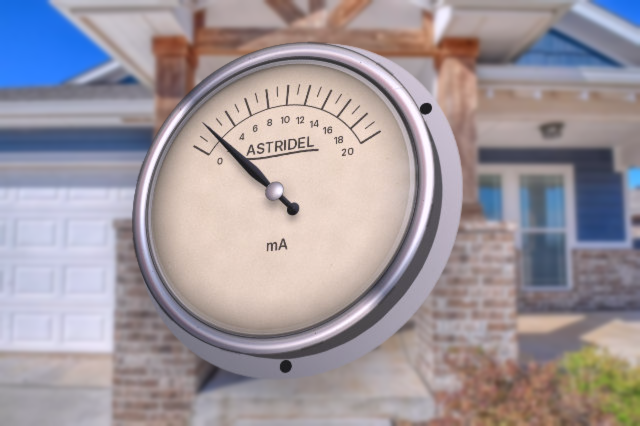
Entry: 2mA
